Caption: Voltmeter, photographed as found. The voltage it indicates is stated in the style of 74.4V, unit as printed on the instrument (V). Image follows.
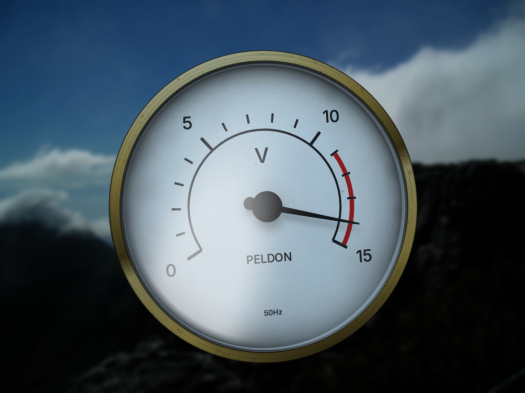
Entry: 14V
